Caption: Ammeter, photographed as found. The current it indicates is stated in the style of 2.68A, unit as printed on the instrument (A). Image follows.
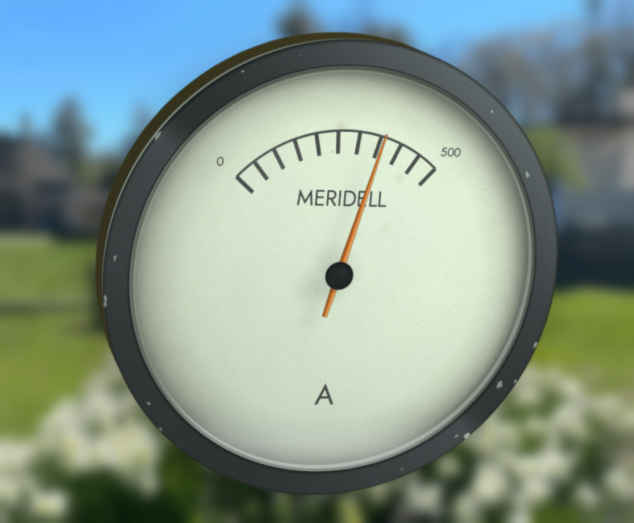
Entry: 350A
